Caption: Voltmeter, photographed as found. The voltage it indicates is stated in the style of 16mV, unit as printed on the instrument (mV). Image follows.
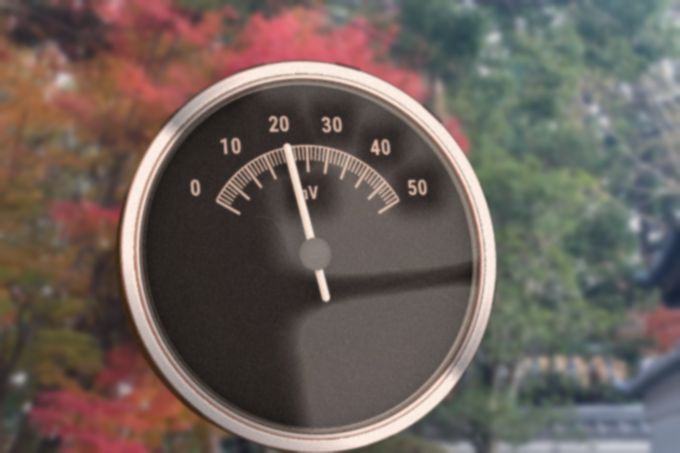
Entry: 20mV
